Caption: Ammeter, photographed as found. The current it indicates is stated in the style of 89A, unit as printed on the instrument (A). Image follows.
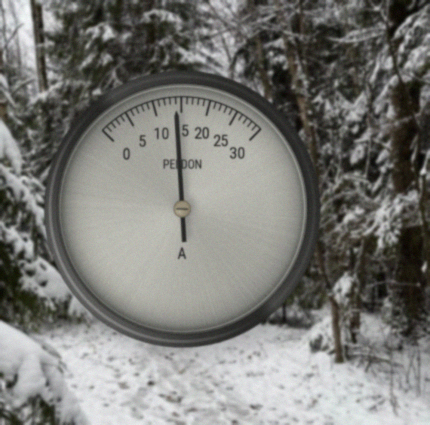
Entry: 14A
